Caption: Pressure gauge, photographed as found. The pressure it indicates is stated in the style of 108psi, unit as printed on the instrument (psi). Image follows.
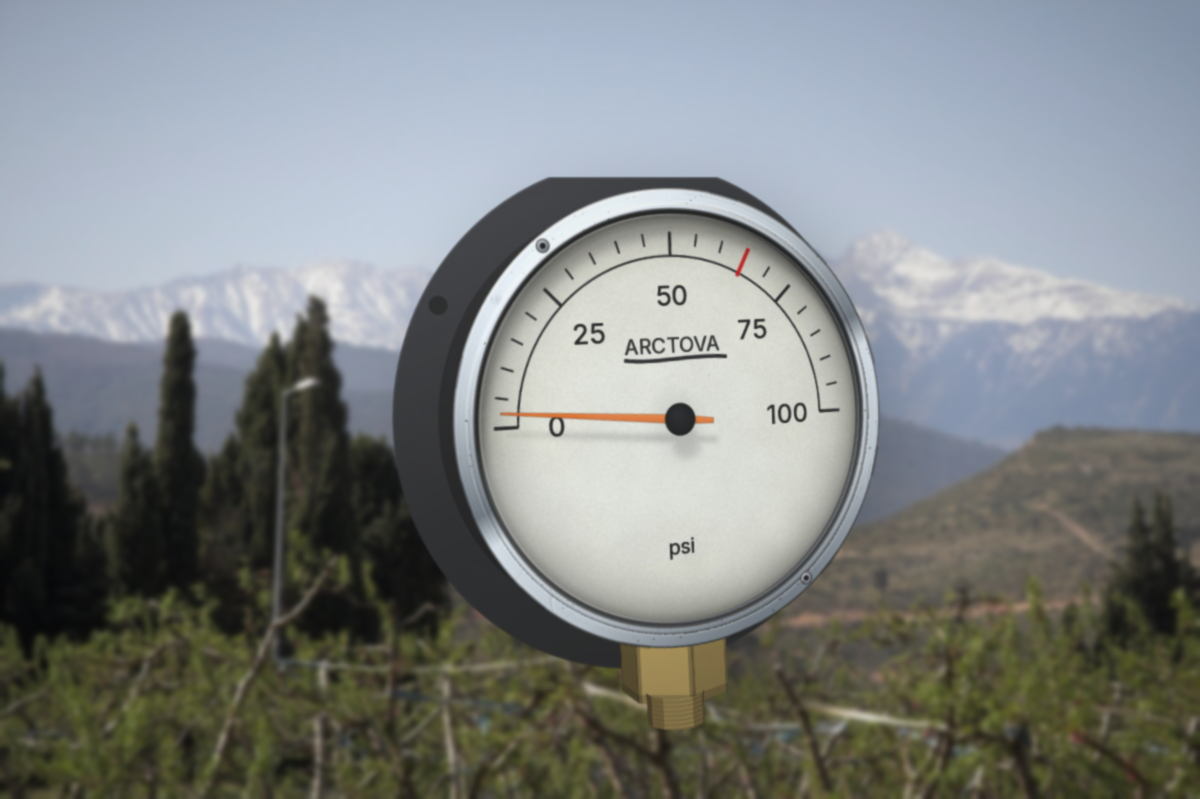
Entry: 2.5psi
